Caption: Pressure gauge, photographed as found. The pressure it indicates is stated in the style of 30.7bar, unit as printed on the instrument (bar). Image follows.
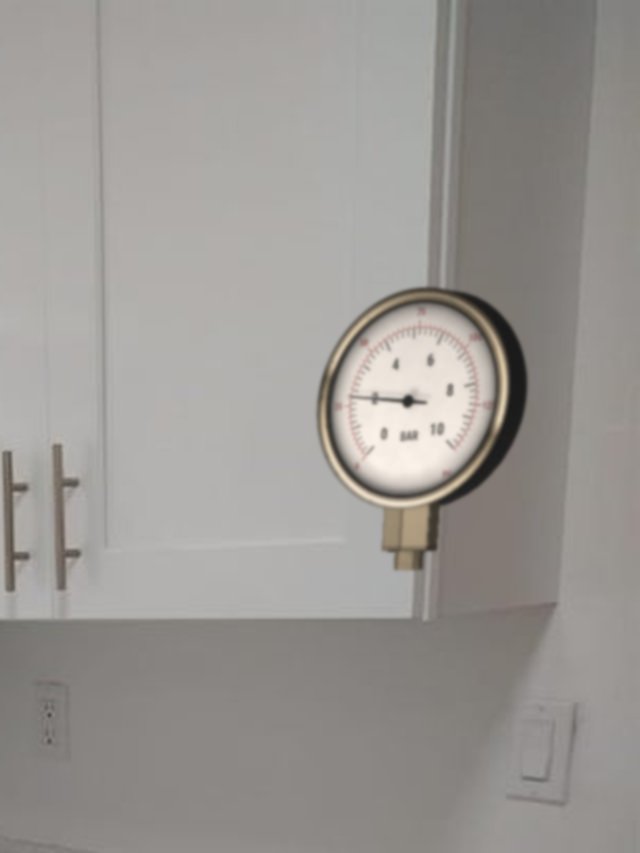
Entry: 2bar
